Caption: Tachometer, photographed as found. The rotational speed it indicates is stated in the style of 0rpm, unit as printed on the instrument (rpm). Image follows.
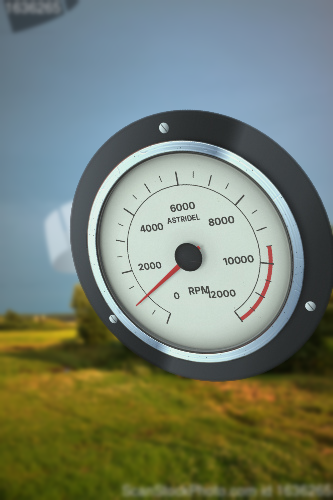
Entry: 1000rpm
